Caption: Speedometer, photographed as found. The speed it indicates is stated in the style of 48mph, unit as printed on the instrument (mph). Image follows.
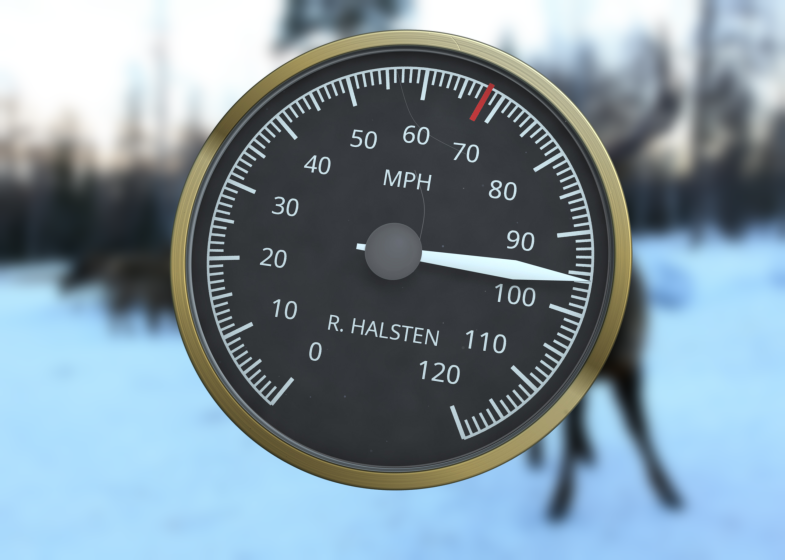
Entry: 96mph
